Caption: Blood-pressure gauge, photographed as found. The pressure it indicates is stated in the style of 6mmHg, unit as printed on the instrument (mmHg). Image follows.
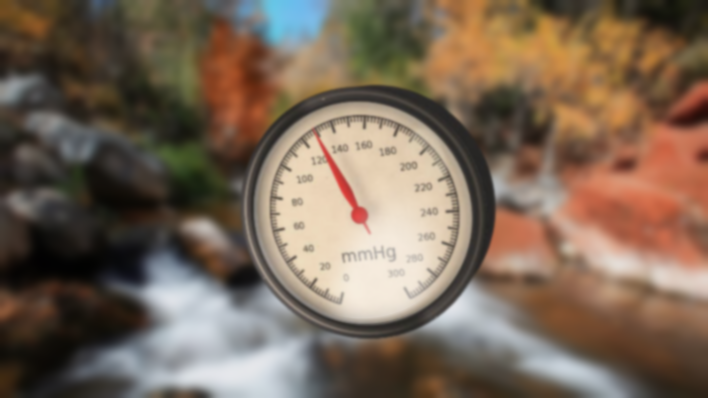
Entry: 130mmHg
